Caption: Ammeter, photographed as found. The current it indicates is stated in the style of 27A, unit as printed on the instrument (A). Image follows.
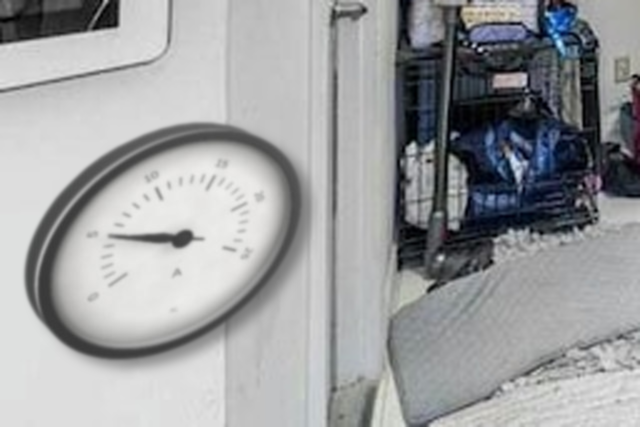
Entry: 5A
